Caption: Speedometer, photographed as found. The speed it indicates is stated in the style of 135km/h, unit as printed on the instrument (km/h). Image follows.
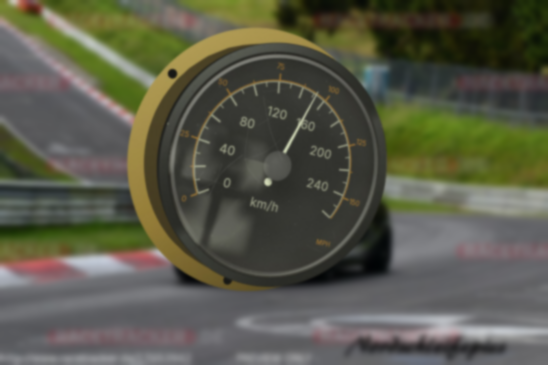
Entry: 150km/h
